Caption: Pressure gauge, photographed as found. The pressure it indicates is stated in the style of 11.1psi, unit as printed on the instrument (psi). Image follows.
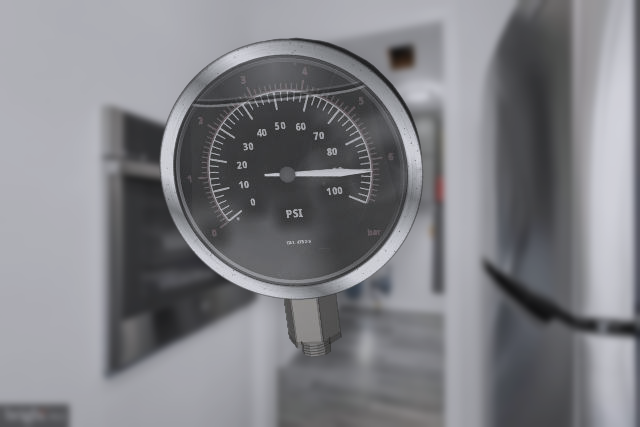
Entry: 90psi
